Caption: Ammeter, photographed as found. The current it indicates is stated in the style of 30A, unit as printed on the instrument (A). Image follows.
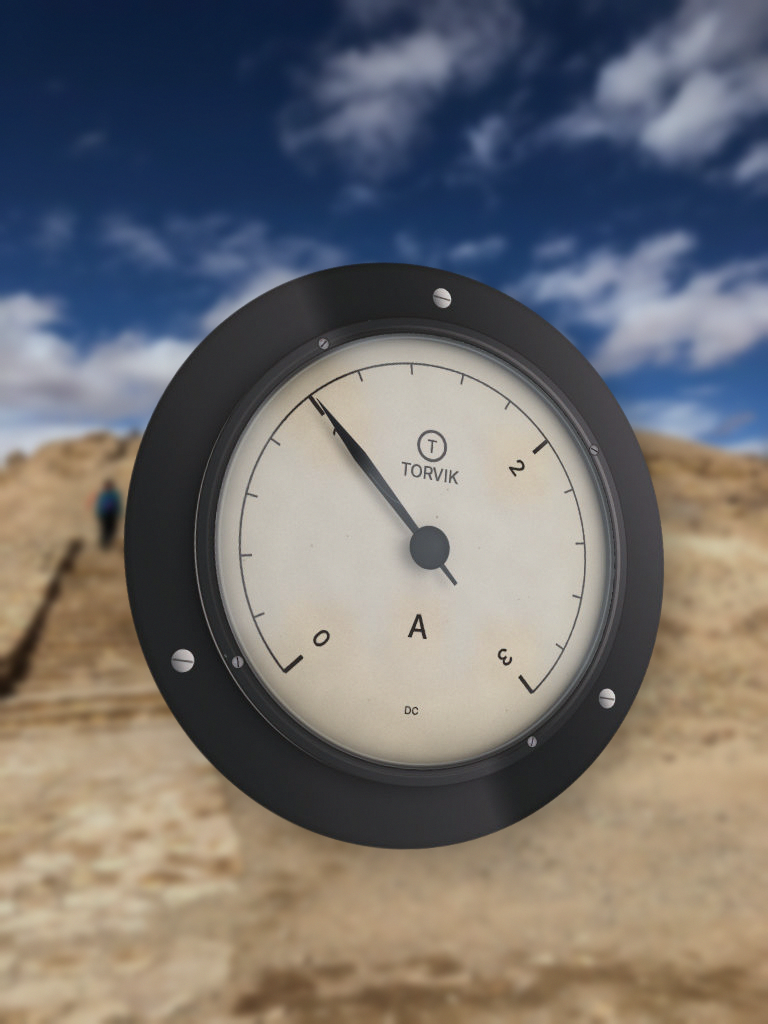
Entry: 1A
